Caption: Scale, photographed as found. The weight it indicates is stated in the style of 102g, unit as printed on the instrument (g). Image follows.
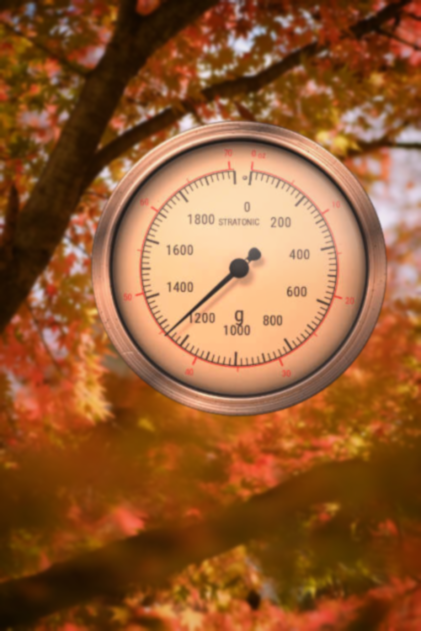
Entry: 1260g
